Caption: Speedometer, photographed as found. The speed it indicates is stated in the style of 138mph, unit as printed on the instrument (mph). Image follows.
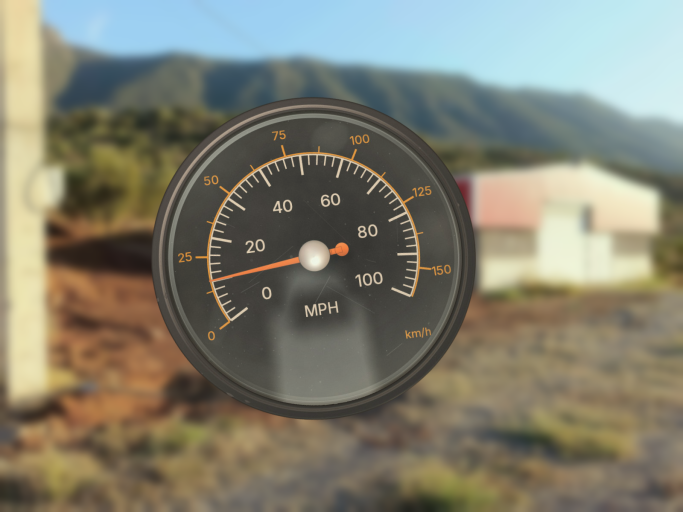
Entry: 10mph
